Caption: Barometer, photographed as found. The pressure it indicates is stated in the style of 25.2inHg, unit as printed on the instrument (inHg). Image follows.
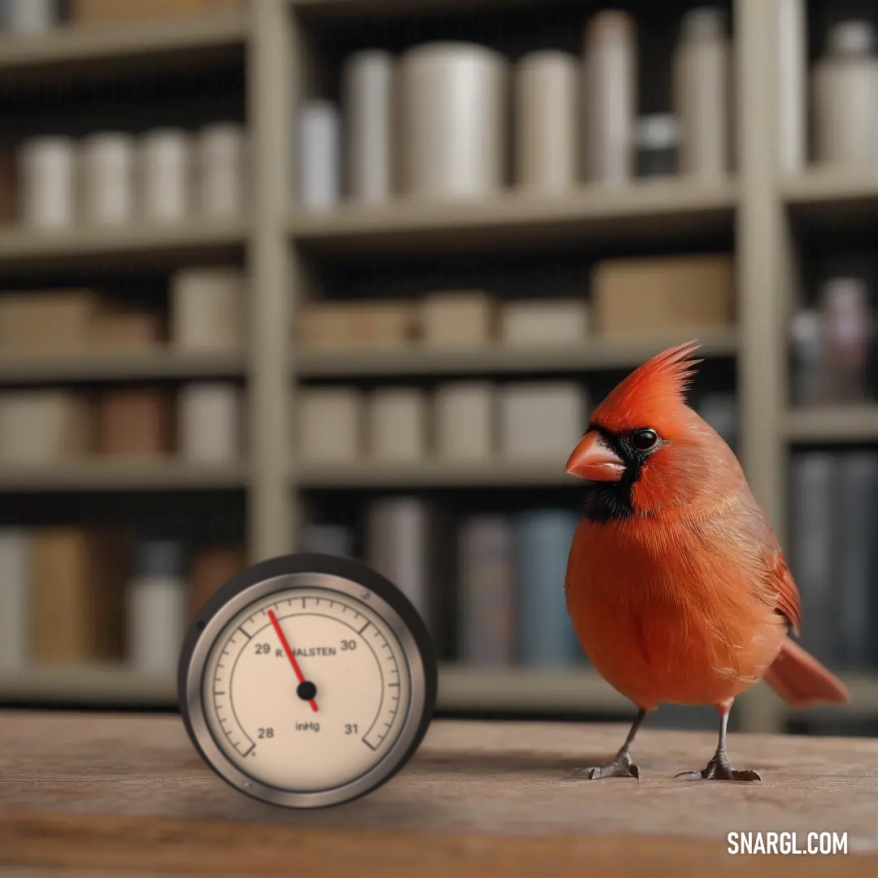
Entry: 29.25inHg
